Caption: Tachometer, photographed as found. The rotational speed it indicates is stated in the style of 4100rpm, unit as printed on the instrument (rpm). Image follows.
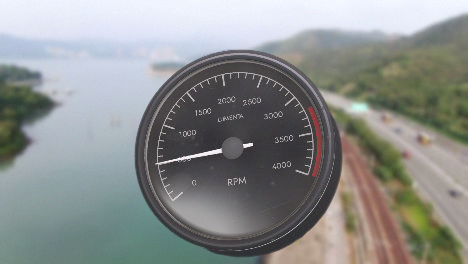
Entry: 500rpm
